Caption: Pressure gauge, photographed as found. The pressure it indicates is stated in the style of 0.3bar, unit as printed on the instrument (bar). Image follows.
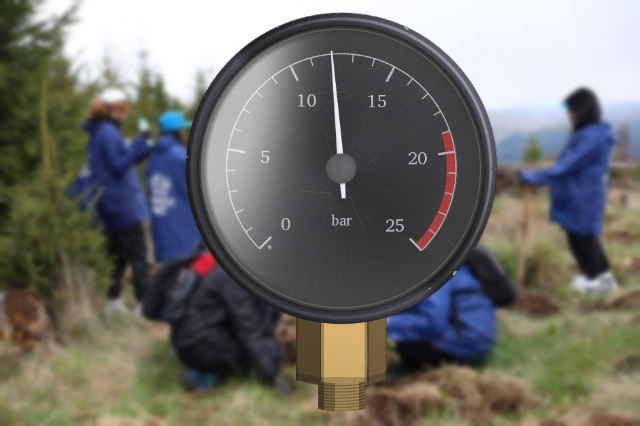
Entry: 12bar
